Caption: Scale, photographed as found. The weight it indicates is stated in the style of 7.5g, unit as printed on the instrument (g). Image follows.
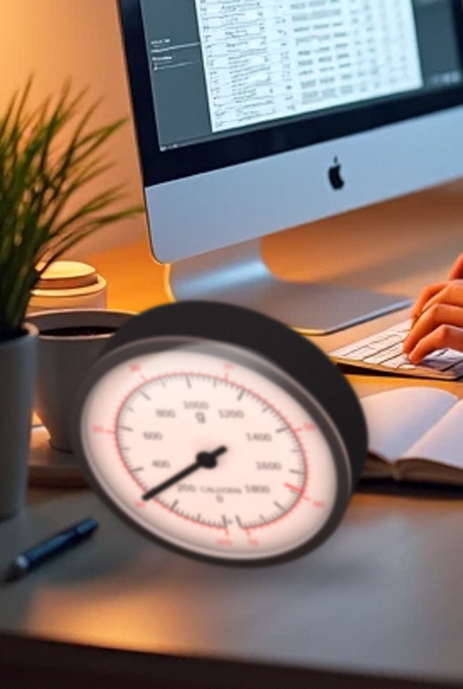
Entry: 300g
